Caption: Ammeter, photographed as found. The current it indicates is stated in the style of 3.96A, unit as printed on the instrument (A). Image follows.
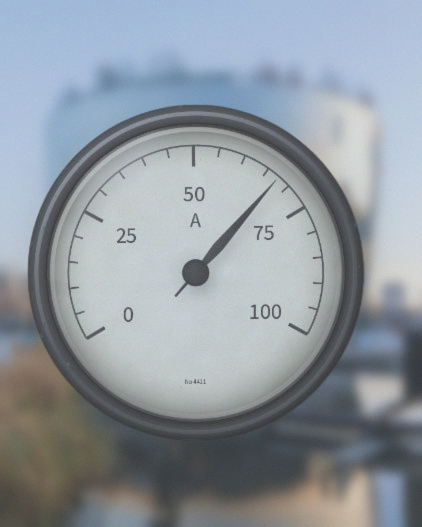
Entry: 67.5A
